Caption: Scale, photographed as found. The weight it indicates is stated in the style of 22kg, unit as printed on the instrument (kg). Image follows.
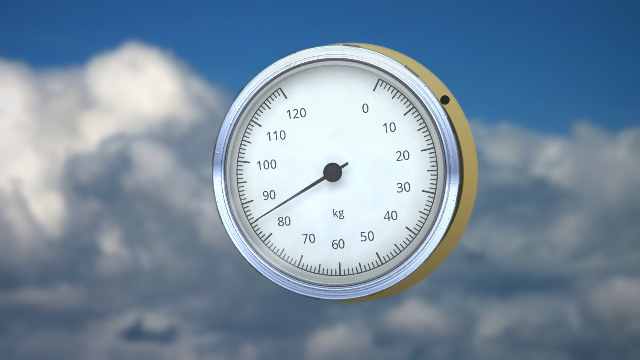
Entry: 85kg
